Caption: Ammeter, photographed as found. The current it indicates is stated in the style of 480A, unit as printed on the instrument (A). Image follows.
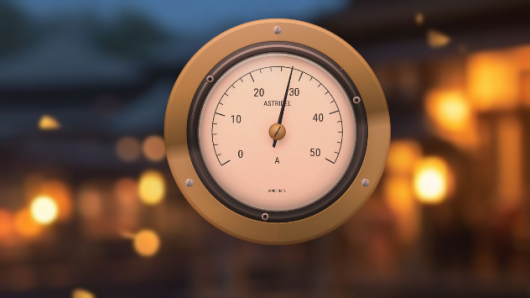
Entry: 28A
